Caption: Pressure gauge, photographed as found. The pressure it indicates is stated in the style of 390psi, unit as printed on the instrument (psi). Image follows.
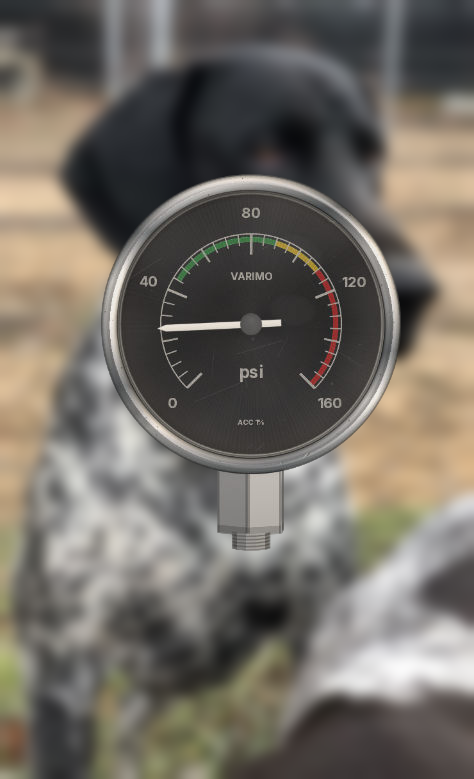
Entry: 25psi
